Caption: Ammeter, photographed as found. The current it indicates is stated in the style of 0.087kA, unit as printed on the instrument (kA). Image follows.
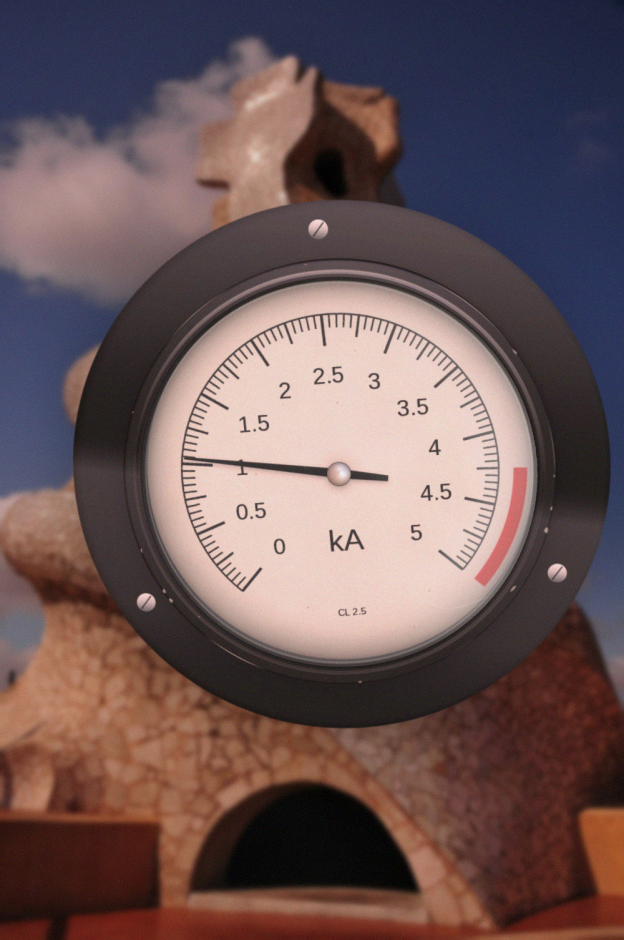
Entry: 1.05kA
